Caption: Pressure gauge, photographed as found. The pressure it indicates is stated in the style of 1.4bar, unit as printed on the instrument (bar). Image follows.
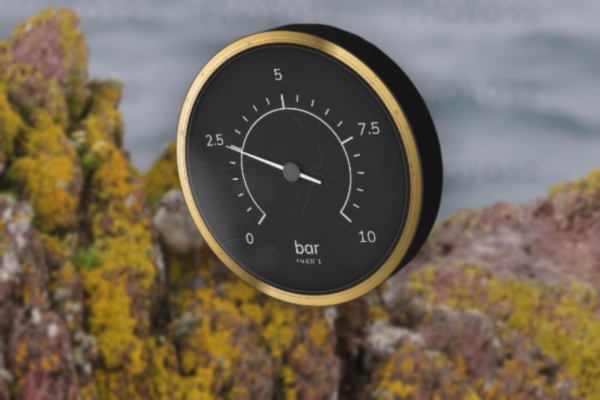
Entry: 2.5bar
